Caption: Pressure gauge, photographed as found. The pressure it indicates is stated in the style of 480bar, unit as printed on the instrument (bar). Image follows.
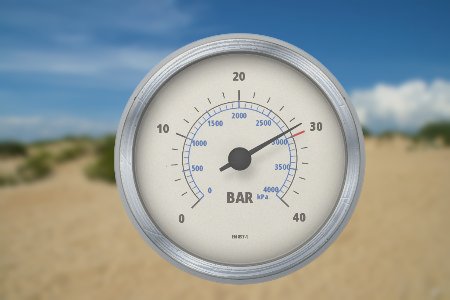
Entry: 29bar
